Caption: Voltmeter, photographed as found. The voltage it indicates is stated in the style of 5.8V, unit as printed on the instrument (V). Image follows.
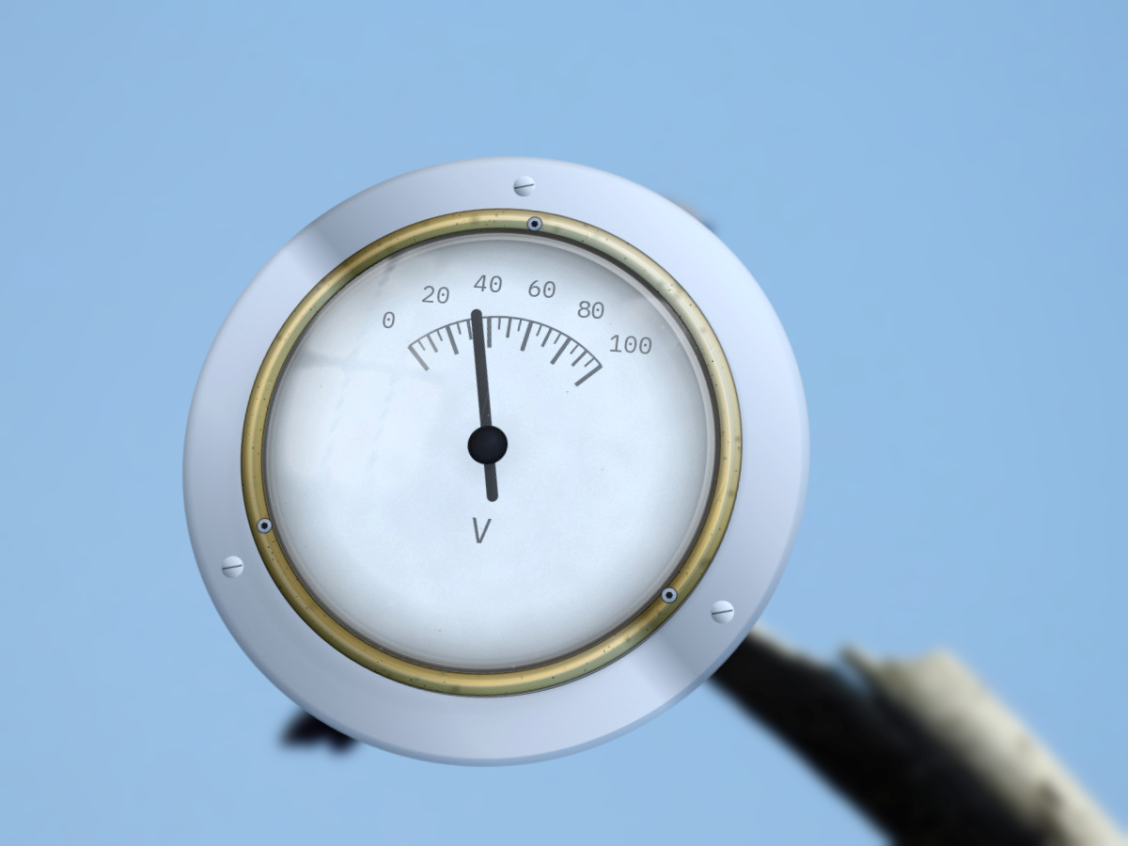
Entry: 35V
